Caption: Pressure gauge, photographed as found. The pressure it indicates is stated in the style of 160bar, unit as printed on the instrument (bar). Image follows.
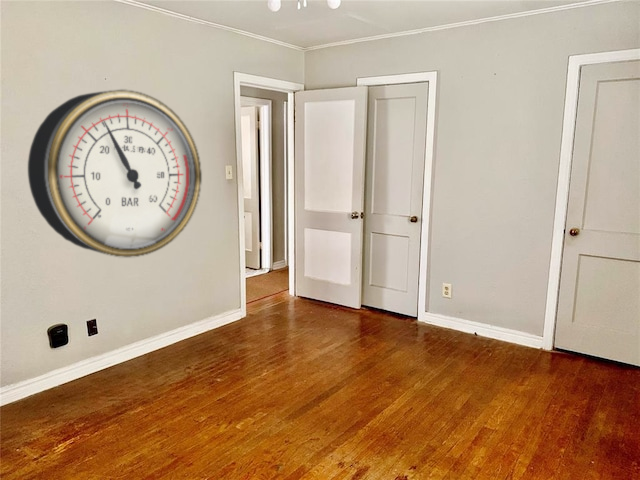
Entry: 24bar
